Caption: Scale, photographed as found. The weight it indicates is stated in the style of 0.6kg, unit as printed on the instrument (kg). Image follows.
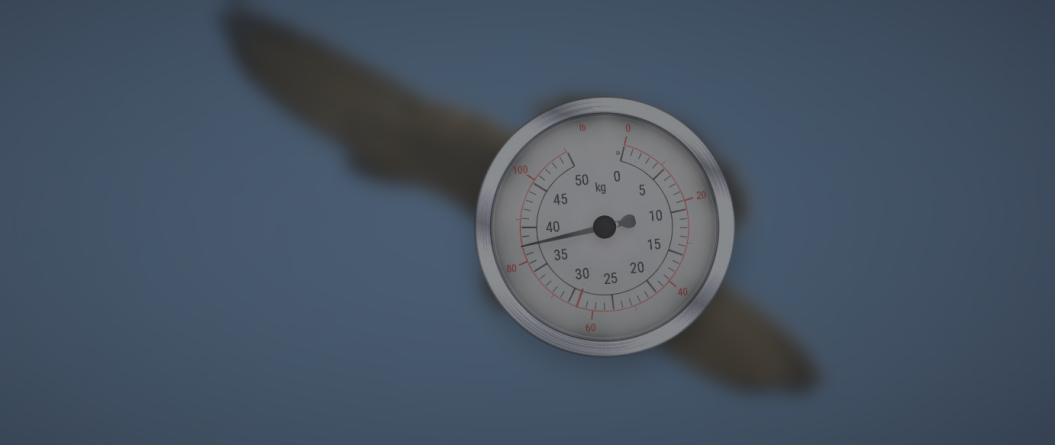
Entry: 38kg
